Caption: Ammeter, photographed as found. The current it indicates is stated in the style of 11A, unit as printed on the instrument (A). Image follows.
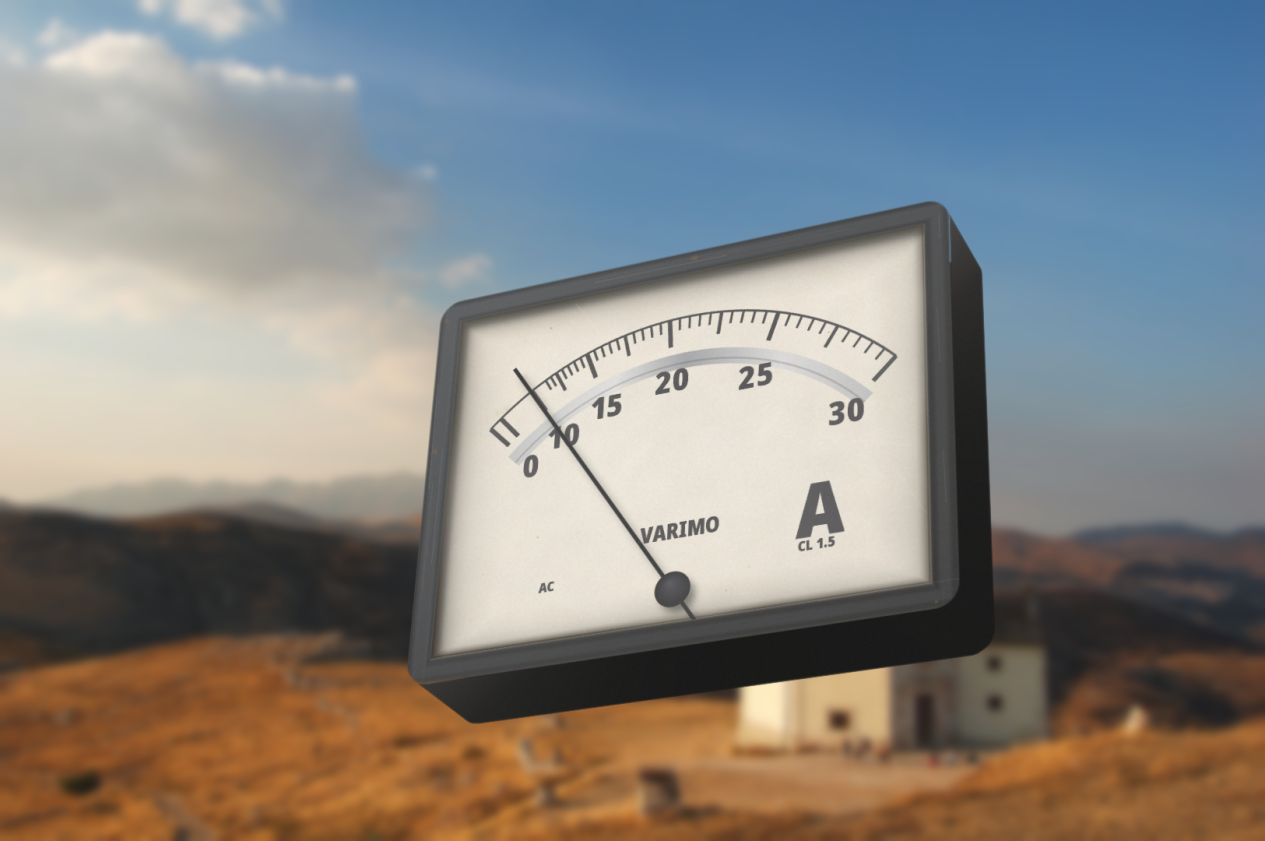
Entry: 10A
